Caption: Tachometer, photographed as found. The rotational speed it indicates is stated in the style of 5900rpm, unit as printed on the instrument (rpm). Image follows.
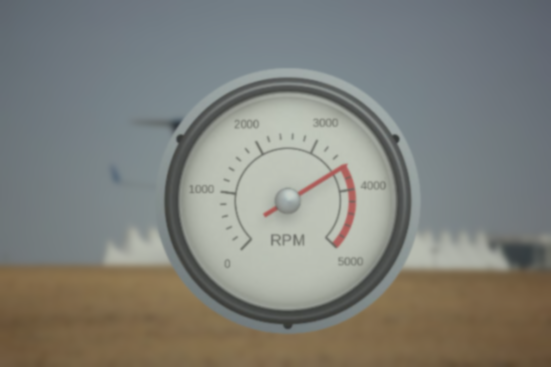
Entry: 3600rpm
